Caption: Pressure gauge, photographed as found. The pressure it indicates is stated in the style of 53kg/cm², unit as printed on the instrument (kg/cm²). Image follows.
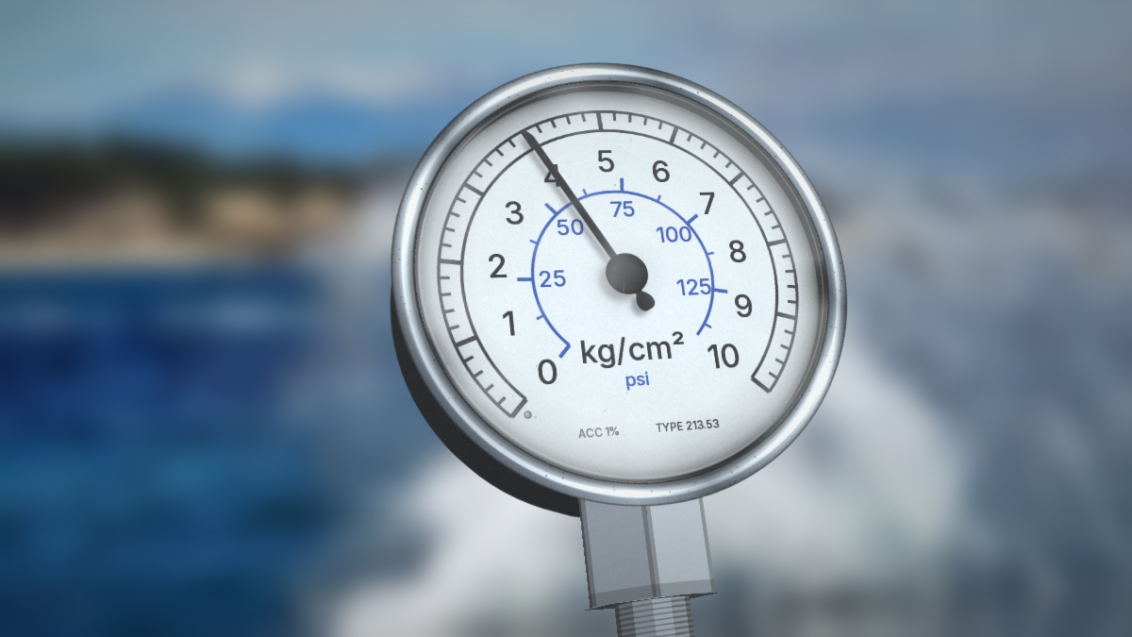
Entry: 4kg/cm²
